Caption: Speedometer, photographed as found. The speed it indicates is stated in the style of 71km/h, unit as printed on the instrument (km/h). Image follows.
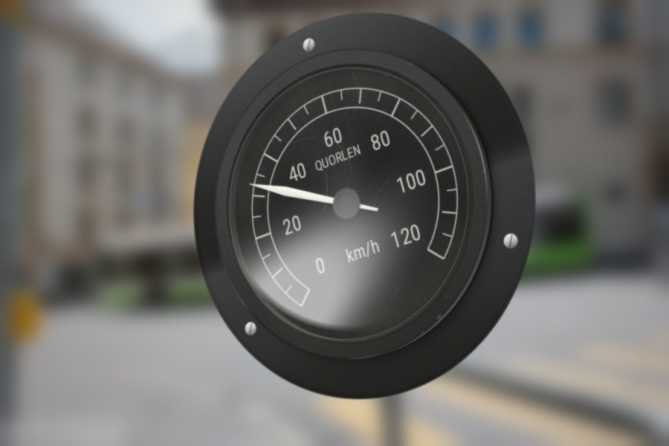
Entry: 32.5km/h
